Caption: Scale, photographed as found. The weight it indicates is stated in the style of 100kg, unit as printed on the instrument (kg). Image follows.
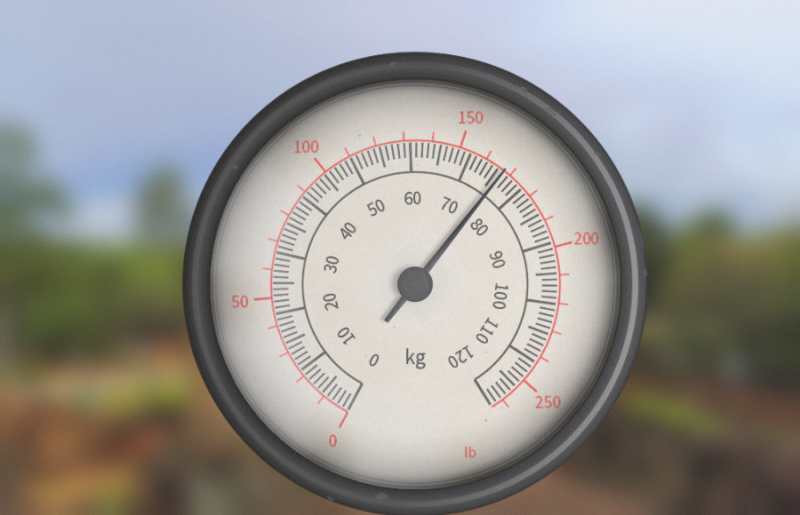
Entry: 76kg
